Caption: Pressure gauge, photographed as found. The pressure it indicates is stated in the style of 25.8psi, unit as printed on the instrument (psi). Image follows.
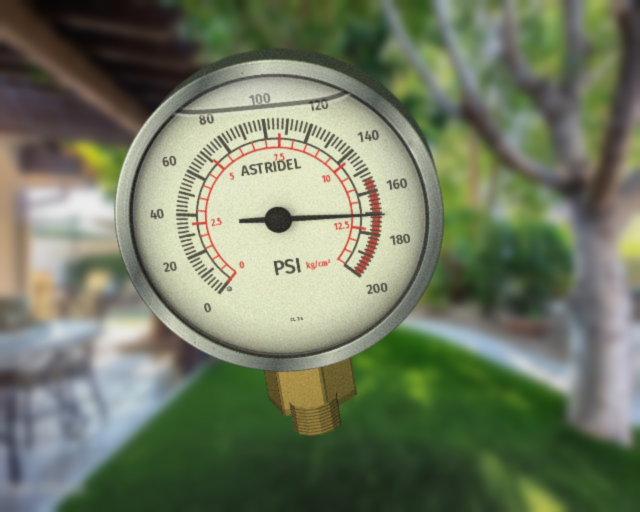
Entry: 170psi
